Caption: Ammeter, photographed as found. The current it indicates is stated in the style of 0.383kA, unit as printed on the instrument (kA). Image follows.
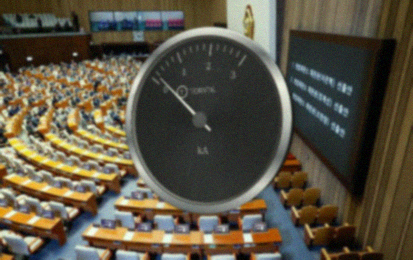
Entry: 0.2kA
